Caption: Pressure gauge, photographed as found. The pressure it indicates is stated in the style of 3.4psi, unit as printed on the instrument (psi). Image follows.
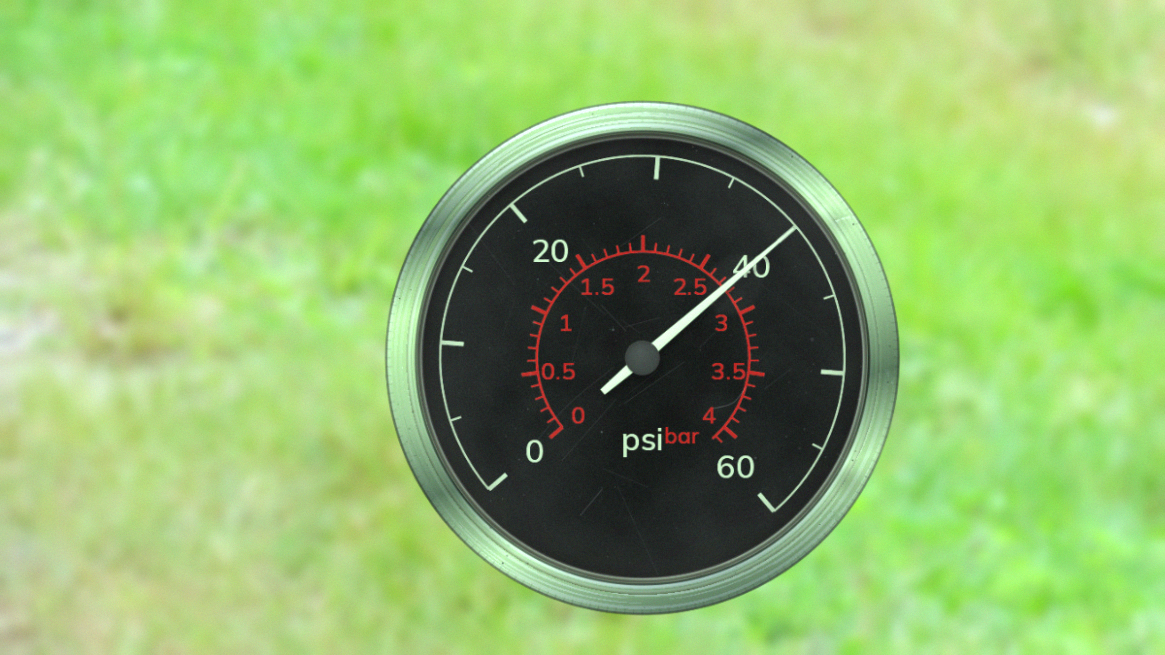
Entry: 40psi
